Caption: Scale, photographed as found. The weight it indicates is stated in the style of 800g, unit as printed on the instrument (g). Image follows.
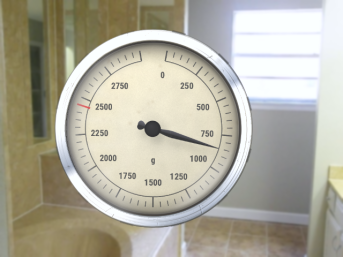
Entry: 850g
